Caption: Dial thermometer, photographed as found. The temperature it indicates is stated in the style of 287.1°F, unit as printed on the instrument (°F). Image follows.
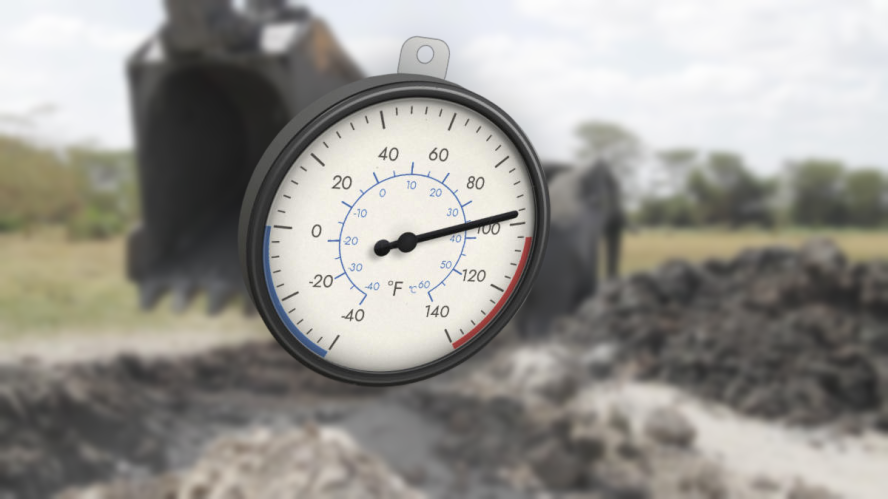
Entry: 96°F
